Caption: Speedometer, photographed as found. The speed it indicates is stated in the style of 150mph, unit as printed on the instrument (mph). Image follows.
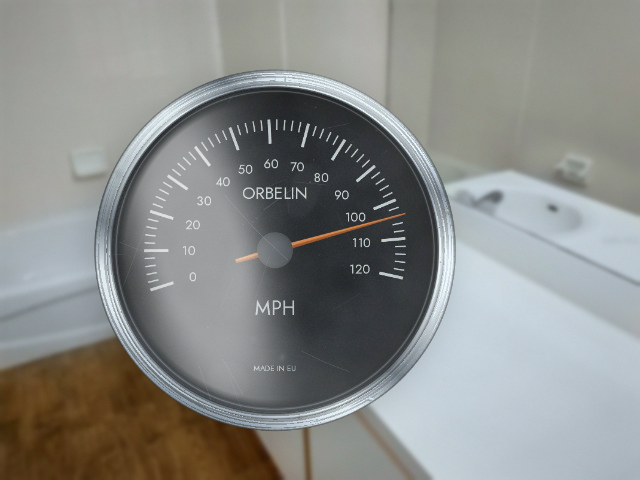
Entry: 104mph
